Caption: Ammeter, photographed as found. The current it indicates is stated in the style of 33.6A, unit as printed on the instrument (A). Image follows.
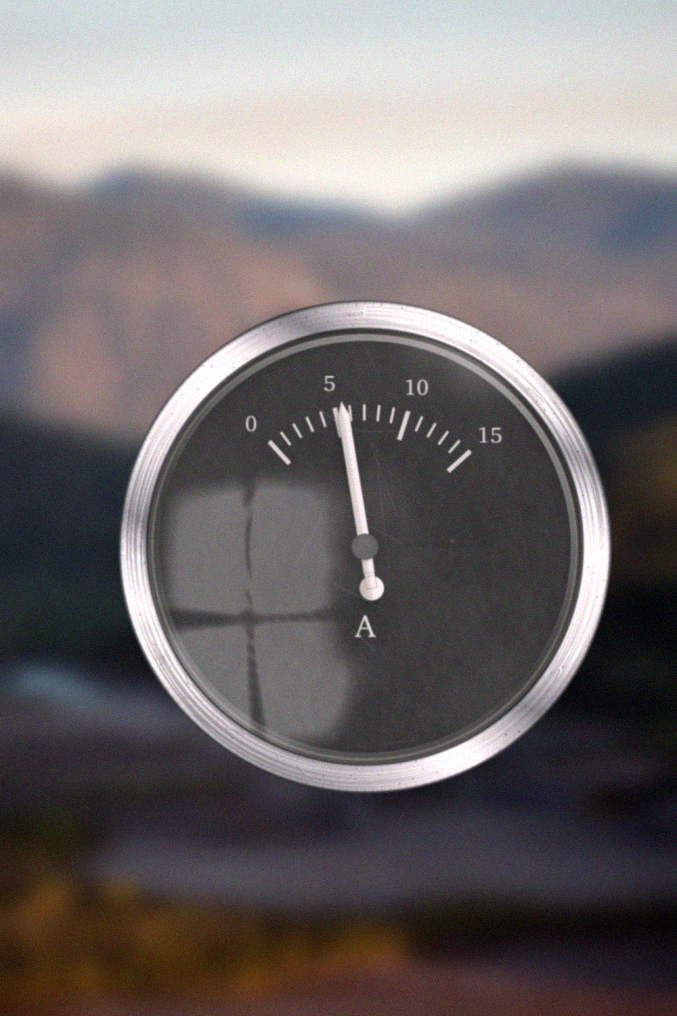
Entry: 5.5A
